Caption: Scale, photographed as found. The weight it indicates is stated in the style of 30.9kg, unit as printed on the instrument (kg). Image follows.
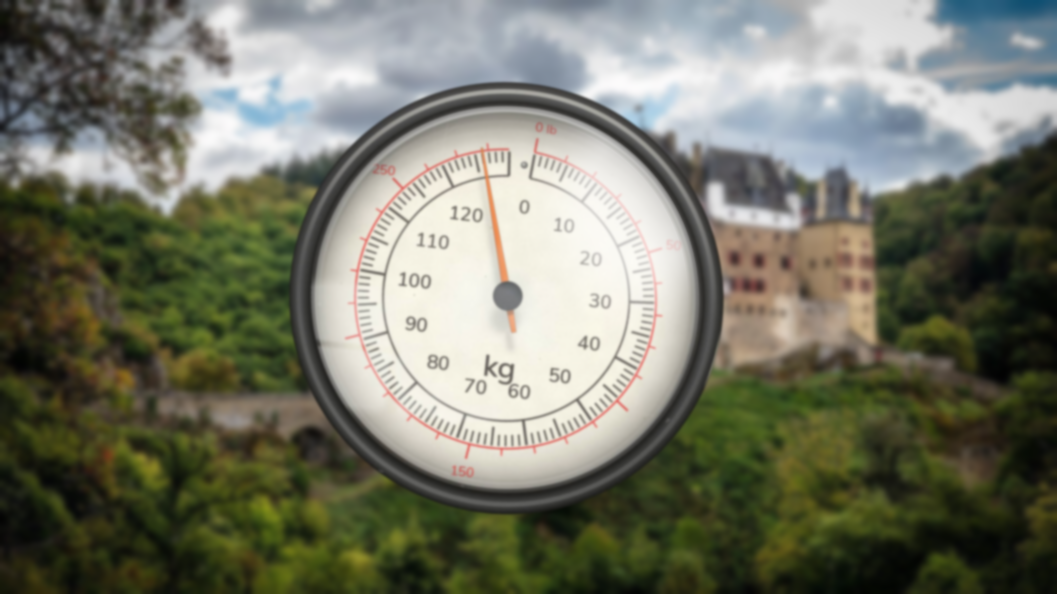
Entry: 126kg
